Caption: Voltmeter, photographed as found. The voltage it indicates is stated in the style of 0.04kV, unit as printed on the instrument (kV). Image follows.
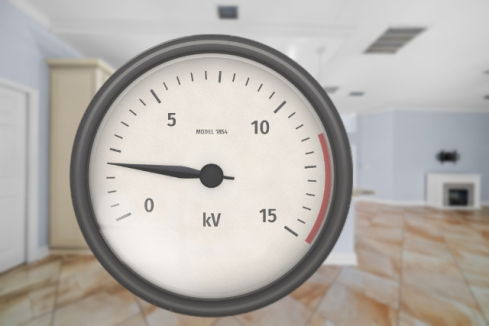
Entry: 2kV
